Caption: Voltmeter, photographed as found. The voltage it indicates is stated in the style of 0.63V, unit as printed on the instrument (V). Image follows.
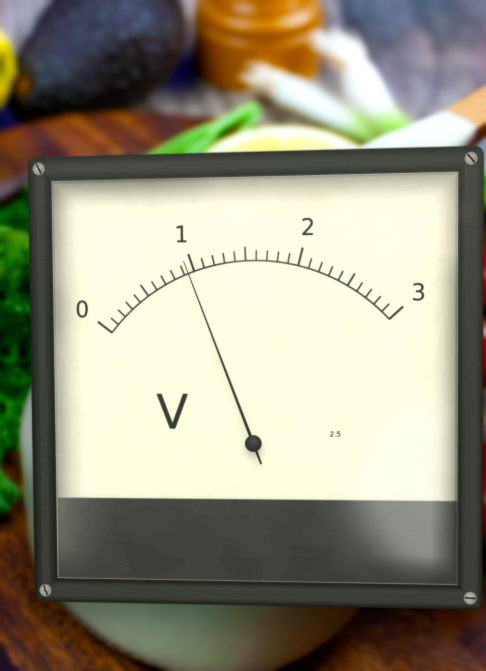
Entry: 0.95V
